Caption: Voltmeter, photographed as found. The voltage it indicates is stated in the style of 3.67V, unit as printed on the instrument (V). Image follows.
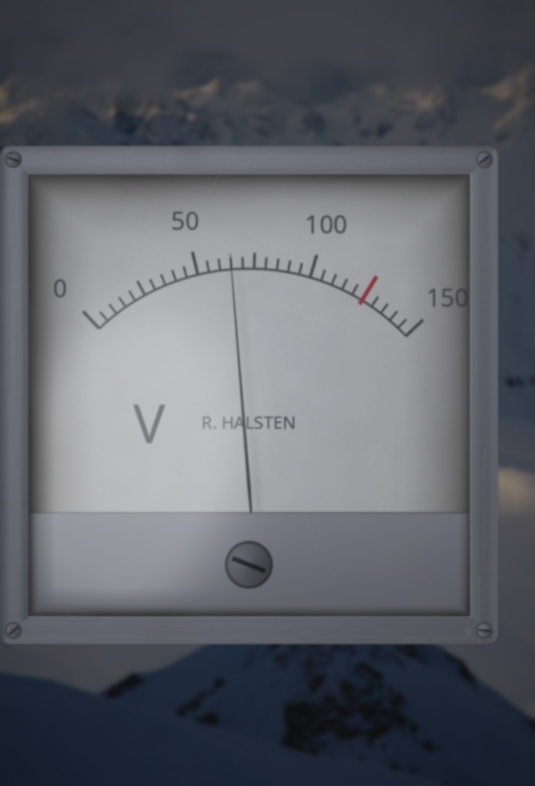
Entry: 65V
